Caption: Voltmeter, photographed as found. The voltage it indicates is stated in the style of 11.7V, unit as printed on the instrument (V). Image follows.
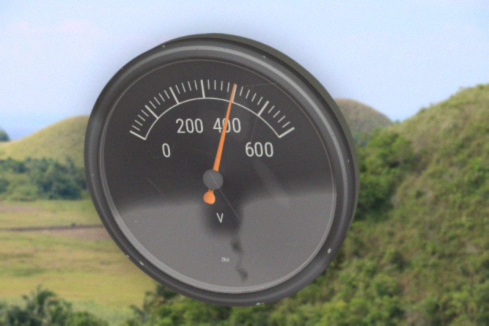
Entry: 400V
